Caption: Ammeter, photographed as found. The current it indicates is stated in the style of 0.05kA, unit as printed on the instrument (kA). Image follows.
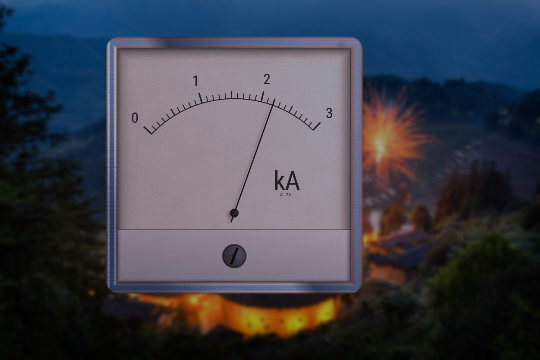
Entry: 2.2kA
